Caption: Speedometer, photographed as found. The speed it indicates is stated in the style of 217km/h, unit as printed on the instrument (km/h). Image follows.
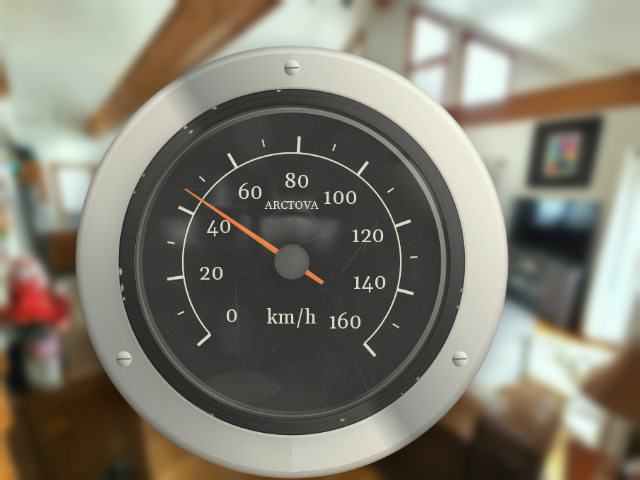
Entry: 45km/h
